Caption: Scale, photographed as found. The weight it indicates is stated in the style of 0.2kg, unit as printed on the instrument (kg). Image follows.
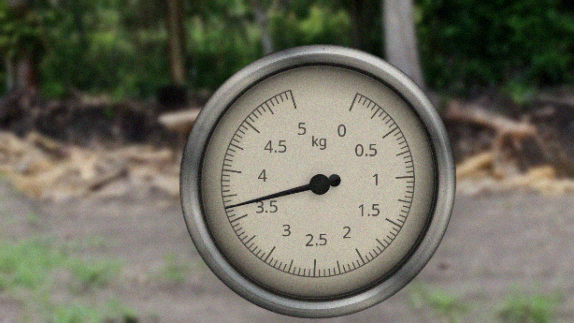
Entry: 3.65kg
